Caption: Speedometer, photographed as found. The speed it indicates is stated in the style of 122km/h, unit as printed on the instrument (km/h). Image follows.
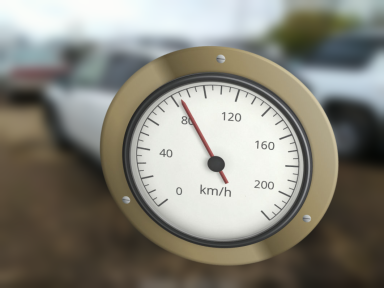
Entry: 85km/h
